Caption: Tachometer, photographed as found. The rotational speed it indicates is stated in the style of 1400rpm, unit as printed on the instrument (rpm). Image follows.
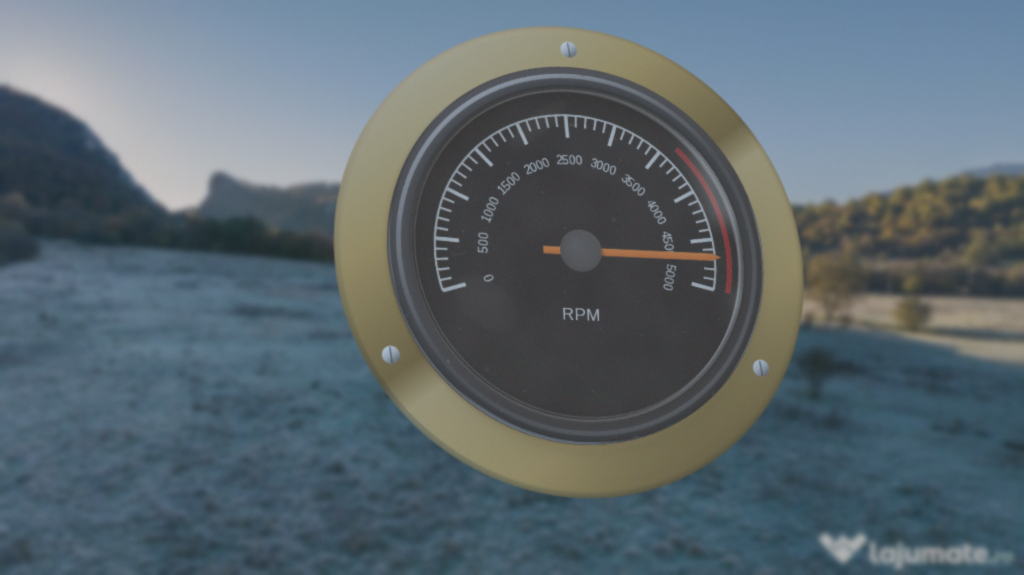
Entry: 4700rpm
